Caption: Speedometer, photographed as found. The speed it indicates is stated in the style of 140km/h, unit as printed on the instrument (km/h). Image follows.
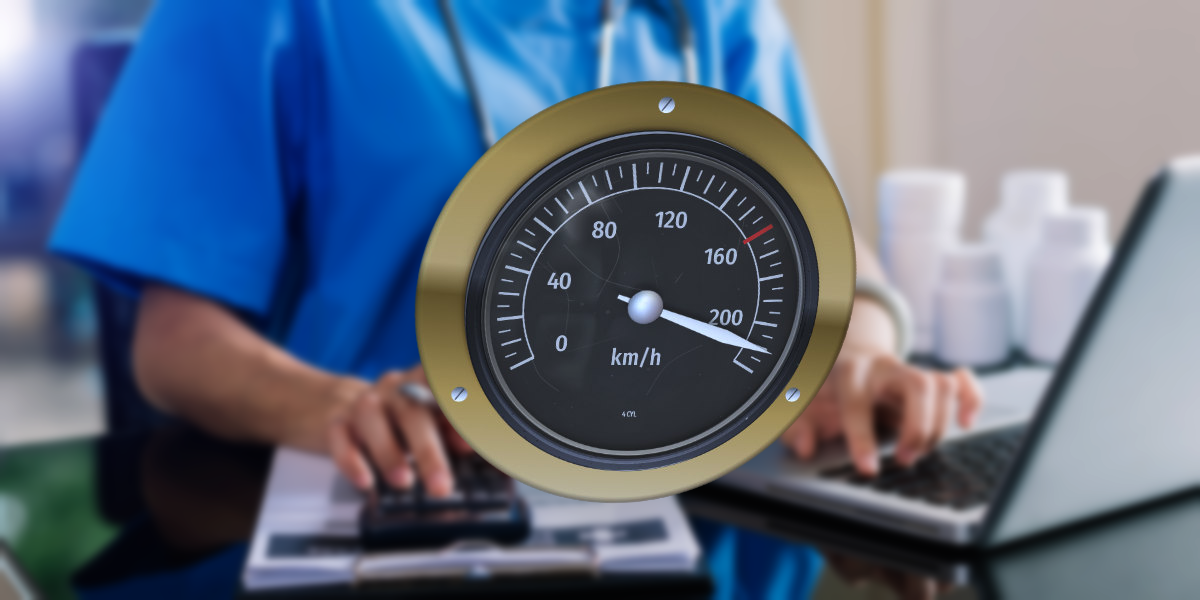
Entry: 210km/h
